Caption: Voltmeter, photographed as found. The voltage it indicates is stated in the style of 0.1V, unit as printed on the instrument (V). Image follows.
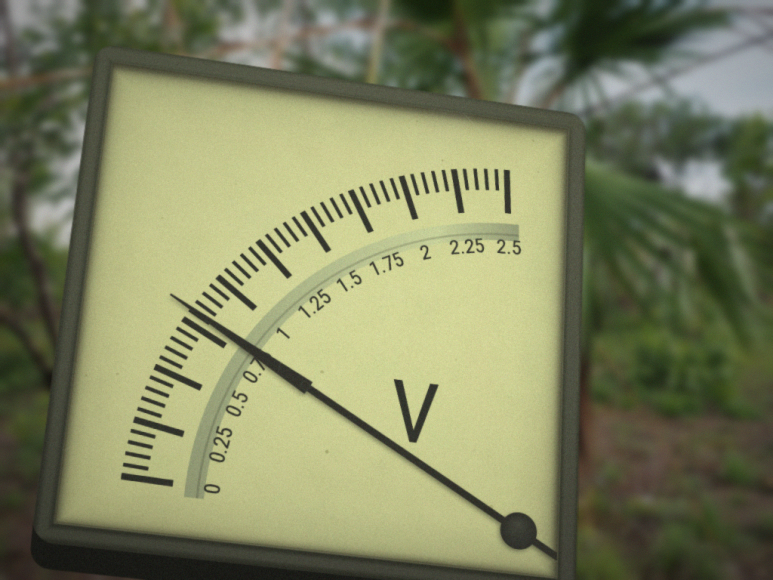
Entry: 0.8V
